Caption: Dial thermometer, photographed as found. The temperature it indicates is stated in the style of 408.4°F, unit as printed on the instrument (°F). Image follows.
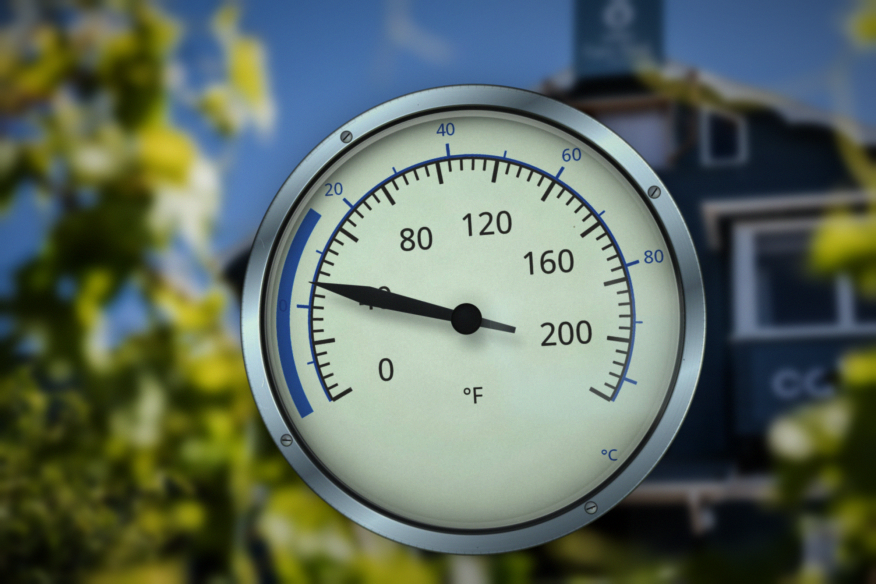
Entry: 40°F
